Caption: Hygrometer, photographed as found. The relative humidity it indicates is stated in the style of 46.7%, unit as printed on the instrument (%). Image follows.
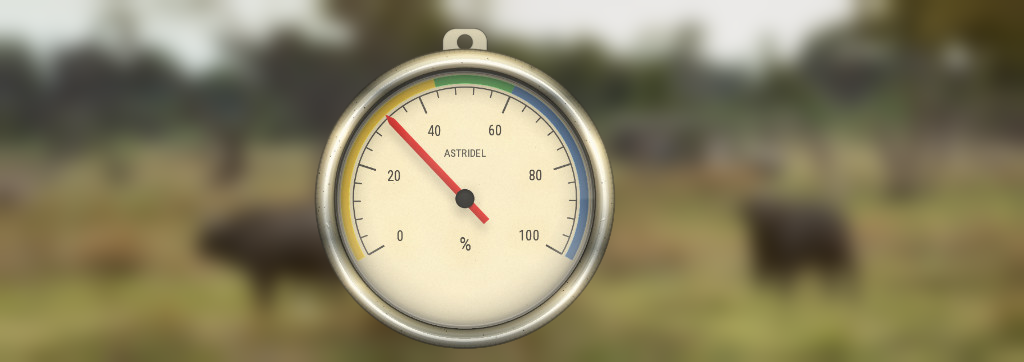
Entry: 32%
